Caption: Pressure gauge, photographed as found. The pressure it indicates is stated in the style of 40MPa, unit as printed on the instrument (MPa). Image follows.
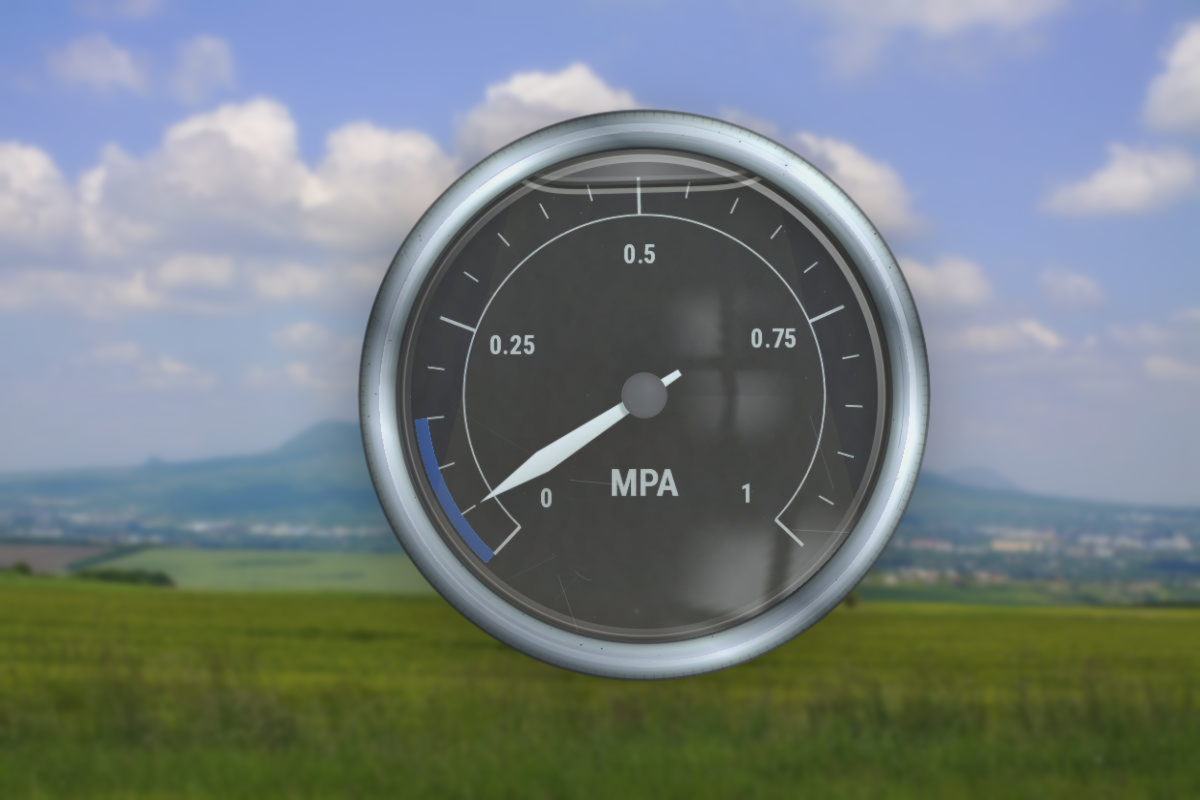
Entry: 0.05MPa
